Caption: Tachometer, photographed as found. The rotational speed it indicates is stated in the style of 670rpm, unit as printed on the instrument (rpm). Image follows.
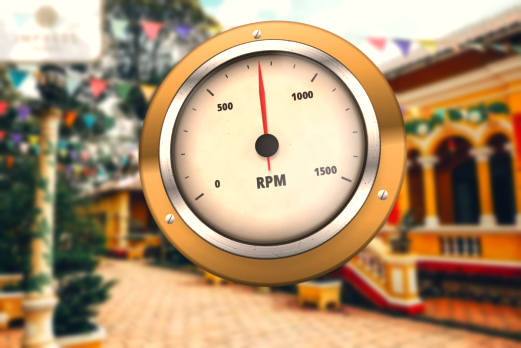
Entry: 750rpm
